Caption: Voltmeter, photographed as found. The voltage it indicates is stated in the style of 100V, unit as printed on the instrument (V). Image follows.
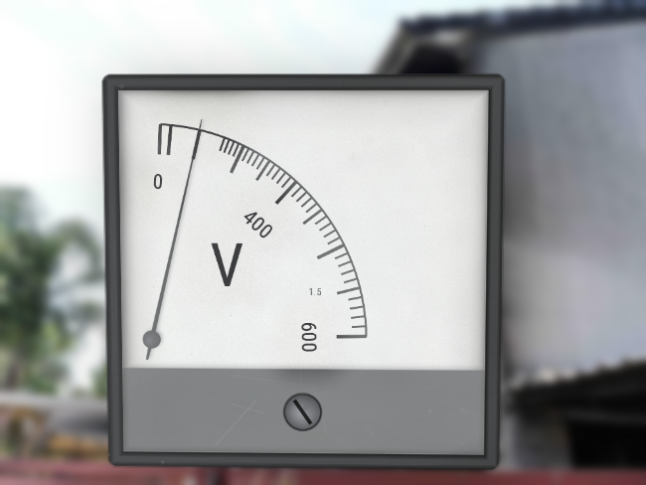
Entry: 200V
